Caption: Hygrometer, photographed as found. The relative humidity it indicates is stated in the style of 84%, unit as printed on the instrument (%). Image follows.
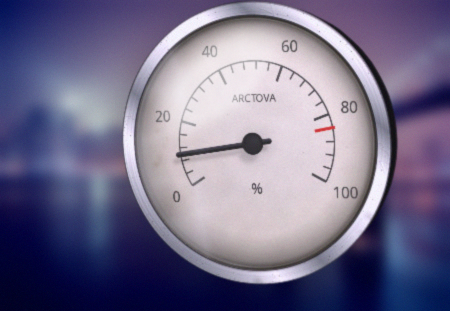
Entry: 10%
